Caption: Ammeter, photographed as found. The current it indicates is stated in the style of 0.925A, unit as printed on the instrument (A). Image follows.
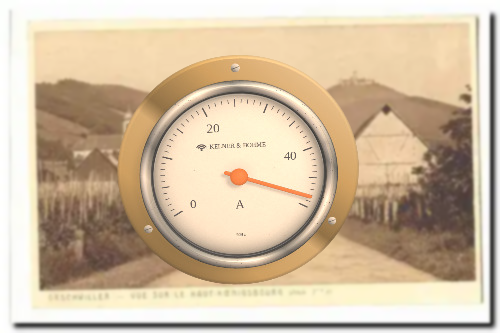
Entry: 48A
